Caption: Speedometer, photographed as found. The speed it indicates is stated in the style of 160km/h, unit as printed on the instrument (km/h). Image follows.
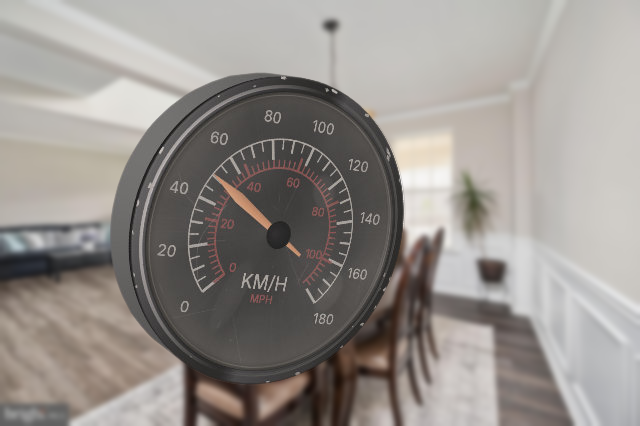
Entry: 50km/h
